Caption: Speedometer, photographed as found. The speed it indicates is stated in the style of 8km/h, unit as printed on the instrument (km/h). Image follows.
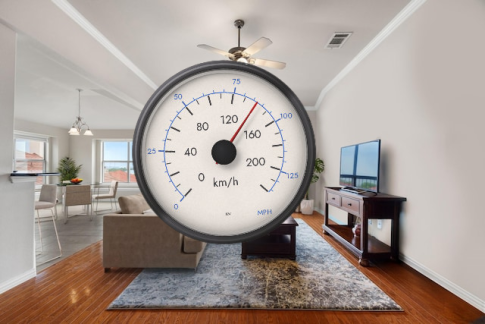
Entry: 140km/h
